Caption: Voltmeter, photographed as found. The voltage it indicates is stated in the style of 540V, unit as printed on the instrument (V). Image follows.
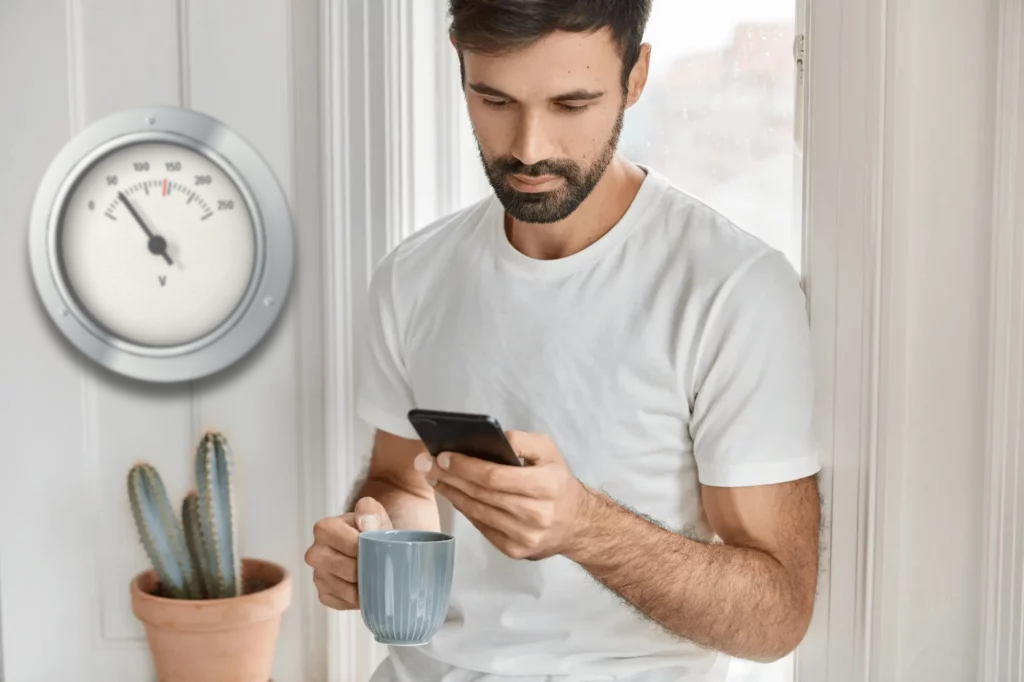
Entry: 50V
